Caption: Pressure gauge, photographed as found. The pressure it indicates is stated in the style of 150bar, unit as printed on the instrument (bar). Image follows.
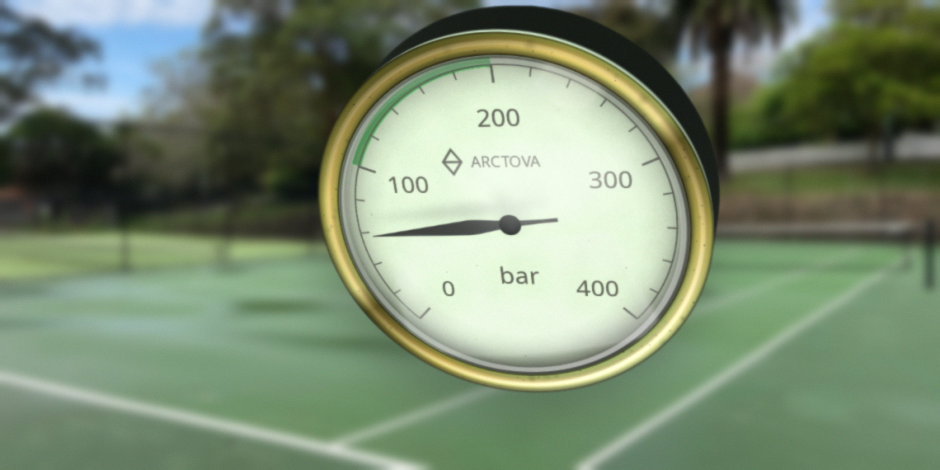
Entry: 60bar
